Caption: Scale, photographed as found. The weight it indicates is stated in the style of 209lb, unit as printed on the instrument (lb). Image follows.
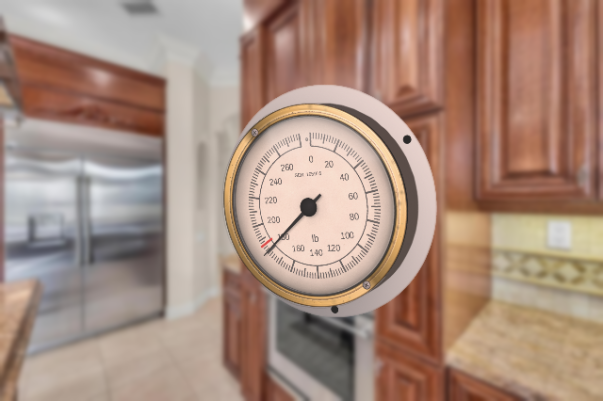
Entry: 180lb
